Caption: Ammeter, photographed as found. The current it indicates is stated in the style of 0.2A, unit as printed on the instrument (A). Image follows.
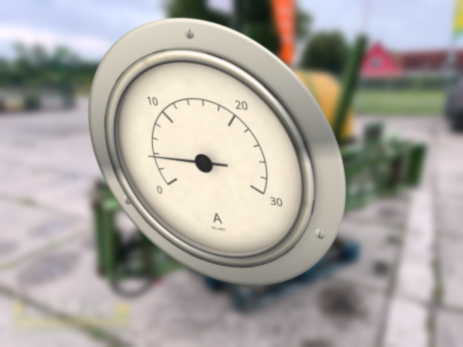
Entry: 4A
